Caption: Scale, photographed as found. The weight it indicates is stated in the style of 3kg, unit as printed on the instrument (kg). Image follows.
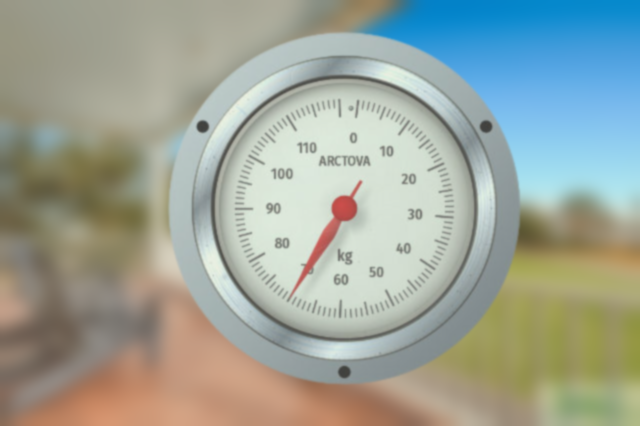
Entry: 70kg
